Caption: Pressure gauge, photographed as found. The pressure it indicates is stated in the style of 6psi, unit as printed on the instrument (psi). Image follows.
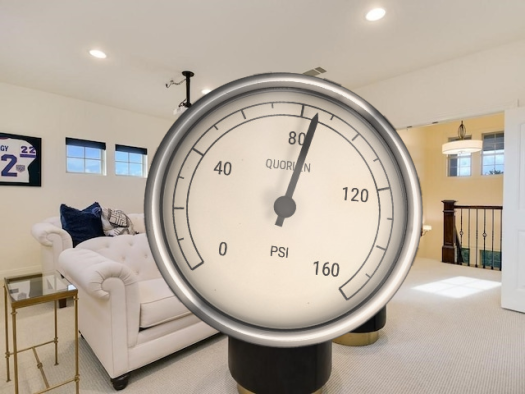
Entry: 85psi
